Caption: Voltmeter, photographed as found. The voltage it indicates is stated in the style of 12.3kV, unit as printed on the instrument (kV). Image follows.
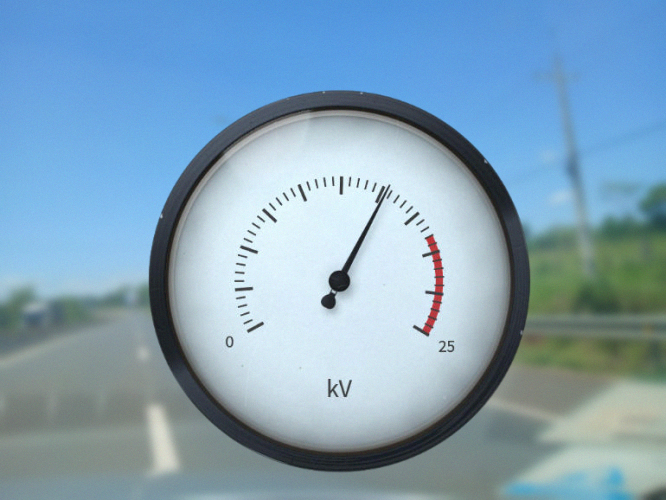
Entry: 15.25kV
